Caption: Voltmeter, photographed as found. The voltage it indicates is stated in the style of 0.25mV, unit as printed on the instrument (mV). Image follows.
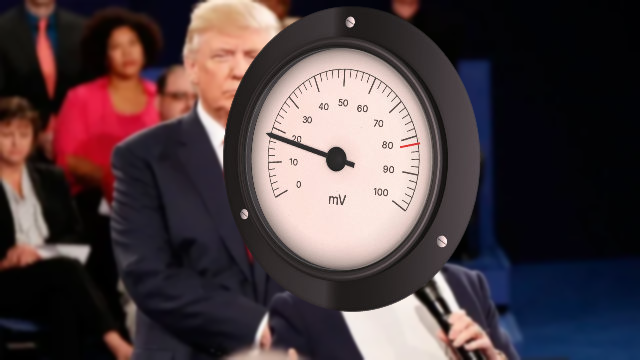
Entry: 18mV
